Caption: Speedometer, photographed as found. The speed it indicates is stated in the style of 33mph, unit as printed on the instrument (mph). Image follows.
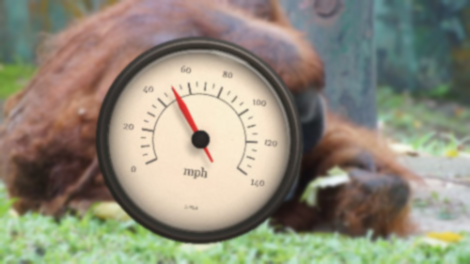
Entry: 50mph
